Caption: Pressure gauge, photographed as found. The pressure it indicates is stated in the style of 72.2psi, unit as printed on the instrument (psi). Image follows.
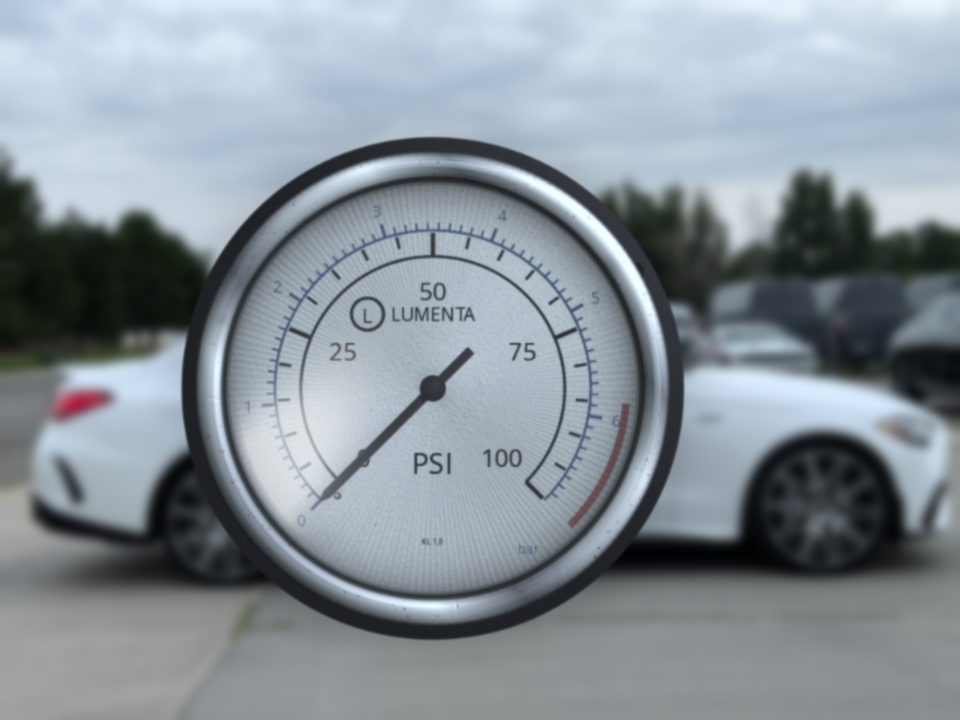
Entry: 0psi
